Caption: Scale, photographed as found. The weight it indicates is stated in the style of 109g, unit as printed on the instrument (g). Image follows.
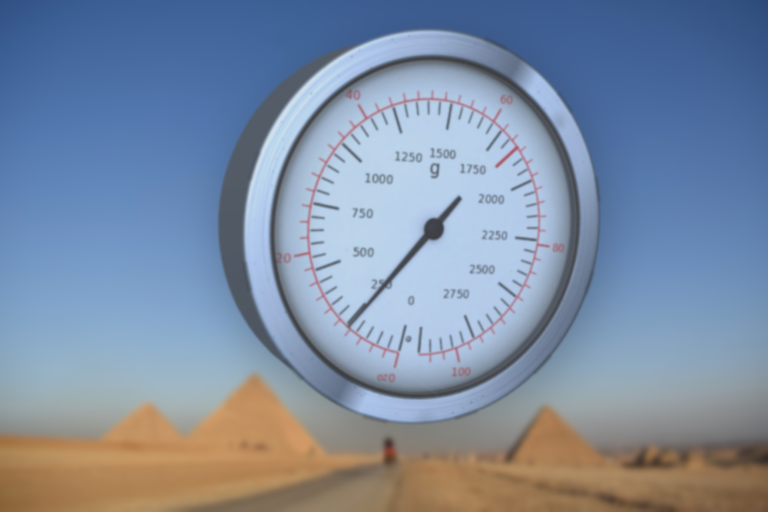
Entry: 250g
